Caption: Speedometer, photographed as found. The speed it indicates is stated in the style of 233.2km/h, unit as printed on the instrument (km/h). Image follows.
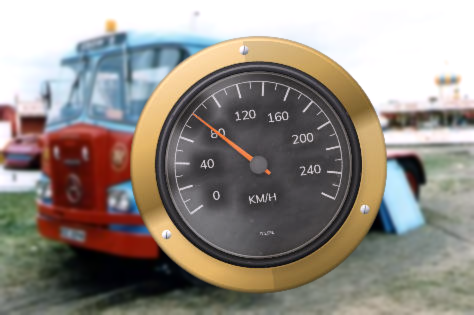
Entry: 80km/h
